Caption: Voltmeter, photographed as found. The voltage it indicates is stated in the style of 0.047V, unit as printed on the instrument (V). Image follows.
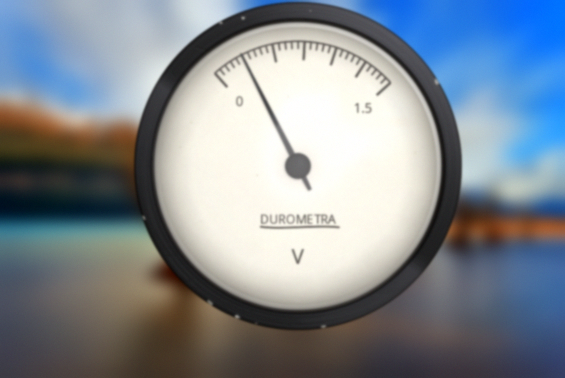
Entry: 0.25V
